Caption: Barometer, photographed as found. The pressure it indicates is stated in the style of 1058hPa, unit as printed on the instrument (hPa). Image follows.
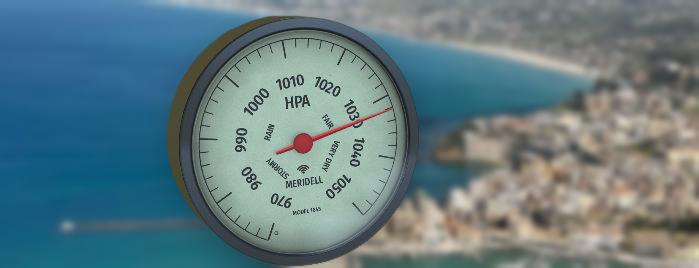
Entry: 1032hPa
